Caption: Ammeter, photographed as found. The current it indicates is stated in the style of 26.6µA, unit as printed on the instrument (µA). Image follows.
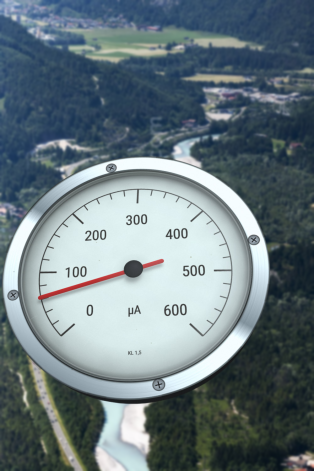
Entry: 60µA
